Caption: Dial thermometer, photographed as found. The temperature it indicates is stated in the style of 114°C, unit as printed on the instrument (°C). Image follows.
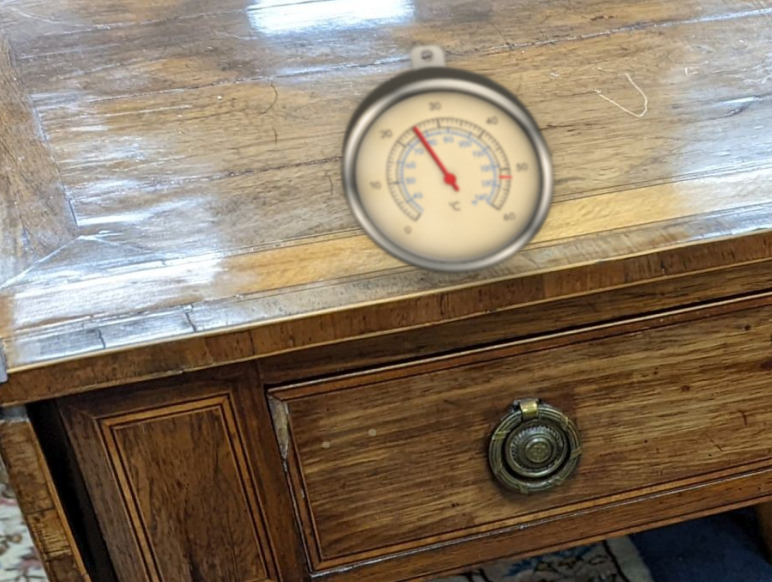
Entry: 25°C
